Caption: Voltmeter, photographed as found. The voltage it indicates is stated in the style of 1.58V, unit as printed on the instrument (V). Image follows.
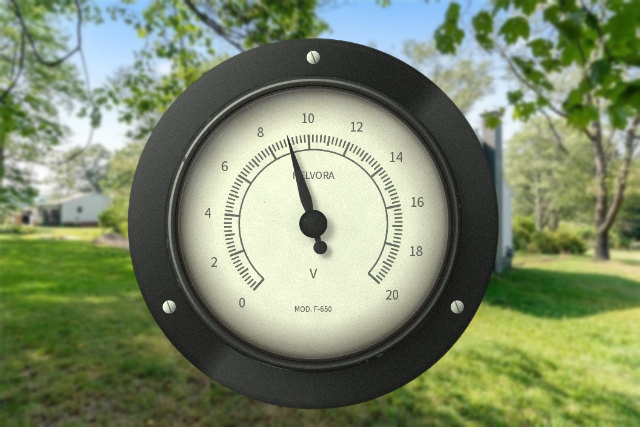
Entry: 9V
